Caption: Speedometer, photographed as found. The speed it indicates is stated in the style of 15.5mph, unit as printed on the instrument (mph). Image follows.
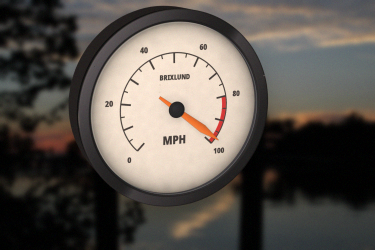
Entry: 97.5mph
